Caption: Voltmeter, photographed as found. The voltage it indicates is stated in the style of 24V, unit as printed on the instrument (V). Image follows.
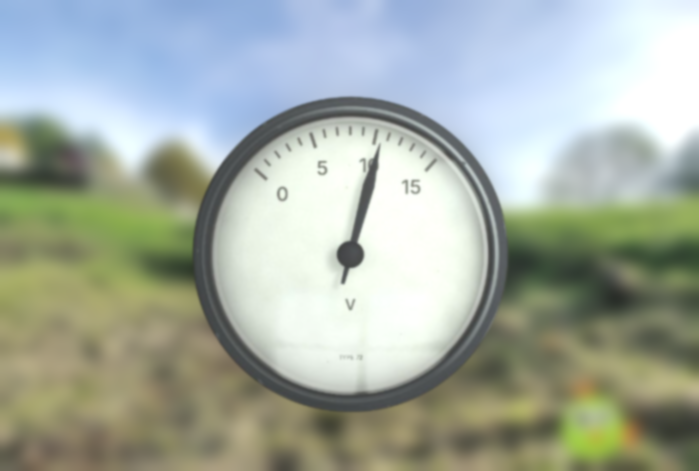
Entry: 10.5V
